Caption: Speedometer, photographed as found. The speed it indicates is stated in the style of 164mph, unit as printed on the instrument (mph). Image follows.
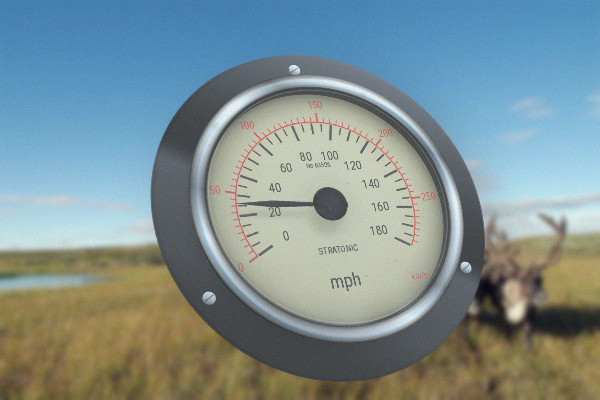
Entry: 25mph
